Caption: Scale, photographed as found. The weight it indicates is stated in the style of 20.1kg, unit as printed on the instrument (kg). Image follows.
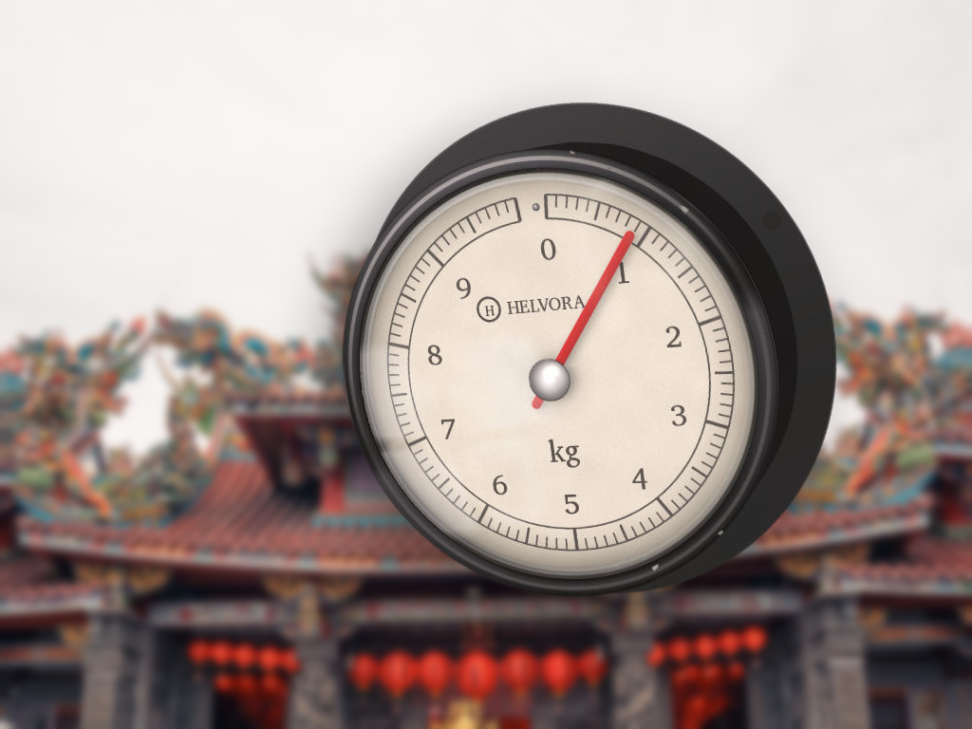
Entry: 0.9kg
